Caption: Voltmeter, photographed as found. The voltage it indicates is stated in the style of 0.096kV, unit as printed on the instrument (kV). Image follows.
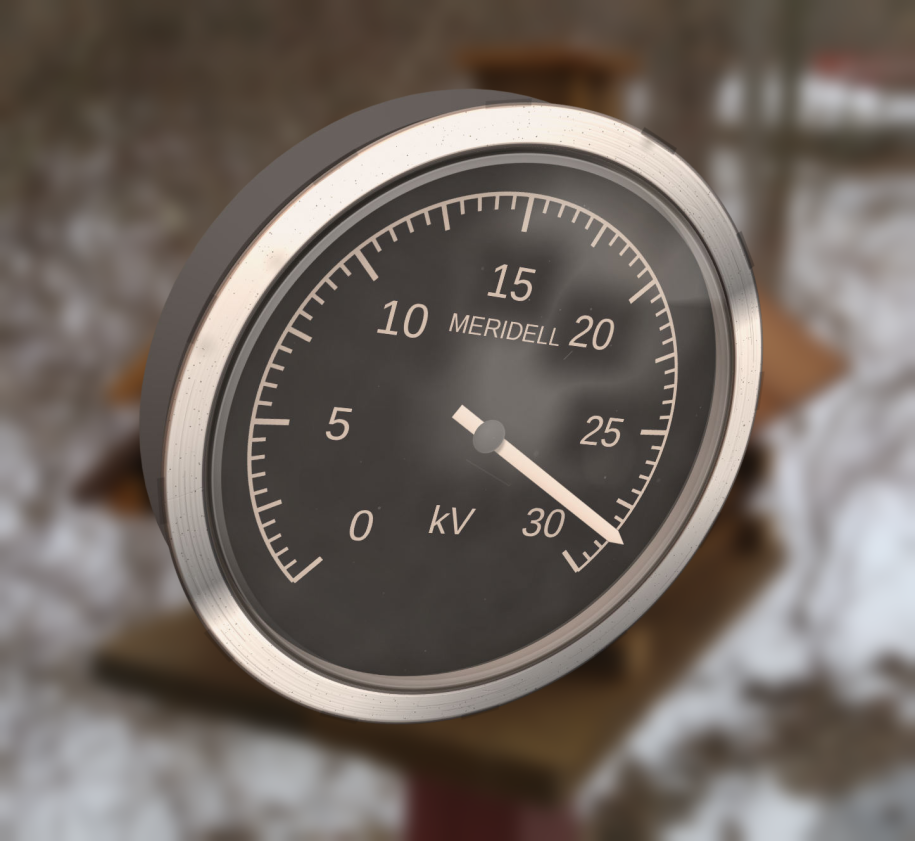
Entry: 28.5kV
